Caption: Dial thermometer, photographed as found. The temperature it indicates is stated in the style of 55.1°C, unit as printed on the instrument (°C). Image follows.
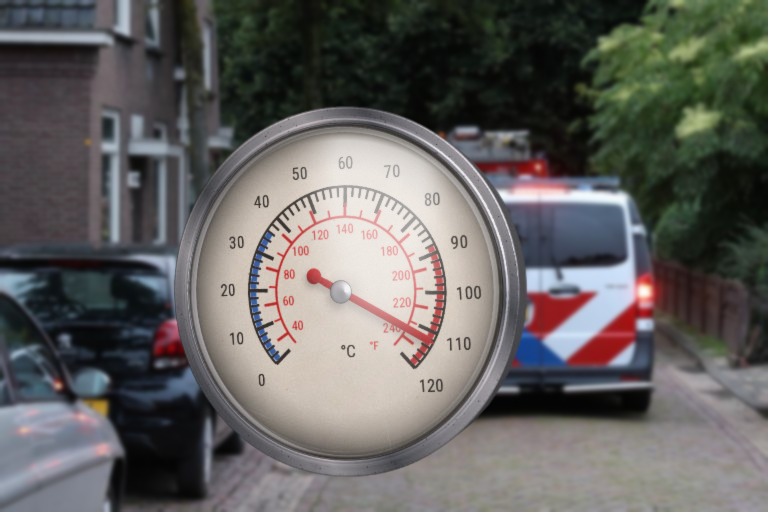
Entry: 112°C
